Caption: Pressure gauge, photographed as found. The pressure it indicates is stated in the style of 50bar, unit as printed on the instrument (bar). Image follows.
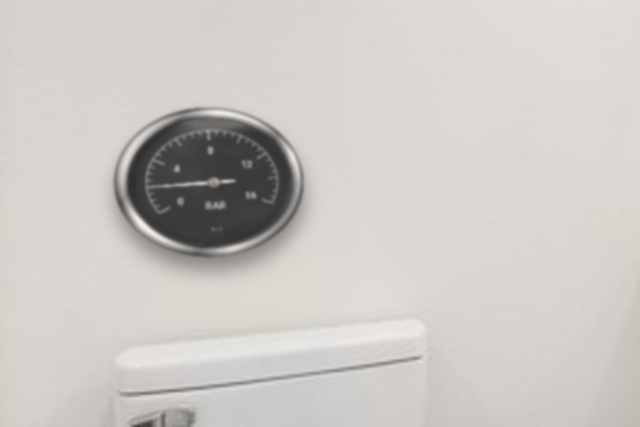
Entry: 2bar
